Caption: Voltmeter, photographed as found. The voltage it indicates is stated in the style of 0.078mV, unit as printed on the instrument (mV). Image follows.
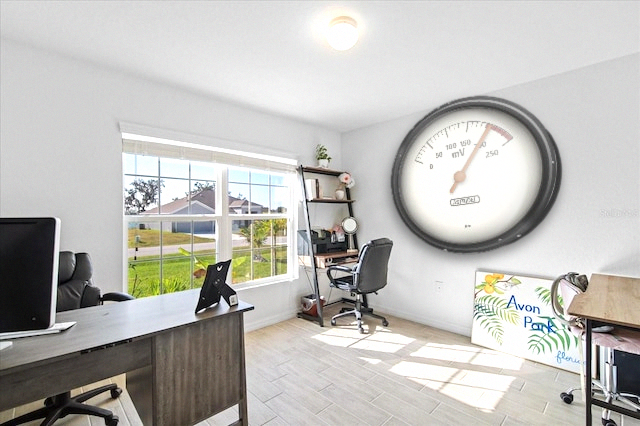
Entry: 200mV
